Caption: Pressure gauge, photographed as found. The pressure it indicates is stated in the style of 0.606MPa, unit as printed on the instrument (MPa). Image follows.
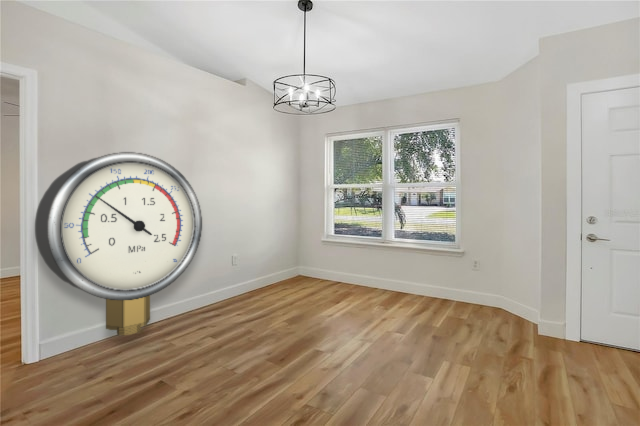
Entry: 0.7MPa
